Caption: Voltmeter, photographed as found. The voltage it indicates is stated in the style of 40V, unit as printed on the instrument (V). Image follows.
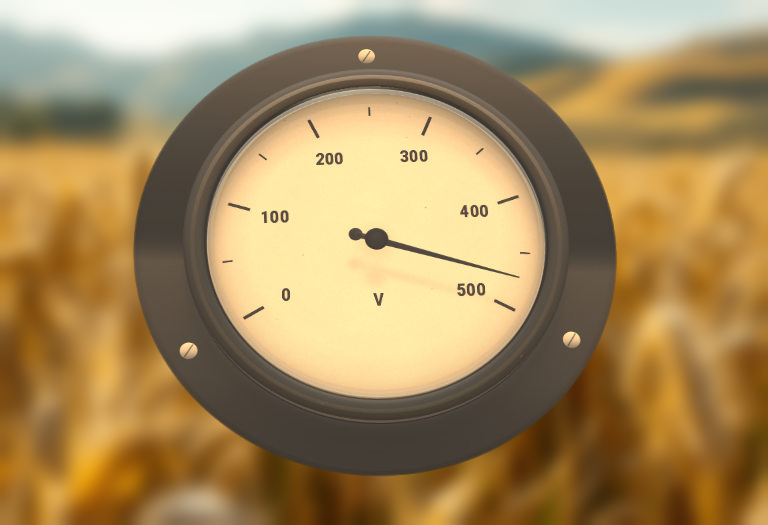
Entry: 475V
